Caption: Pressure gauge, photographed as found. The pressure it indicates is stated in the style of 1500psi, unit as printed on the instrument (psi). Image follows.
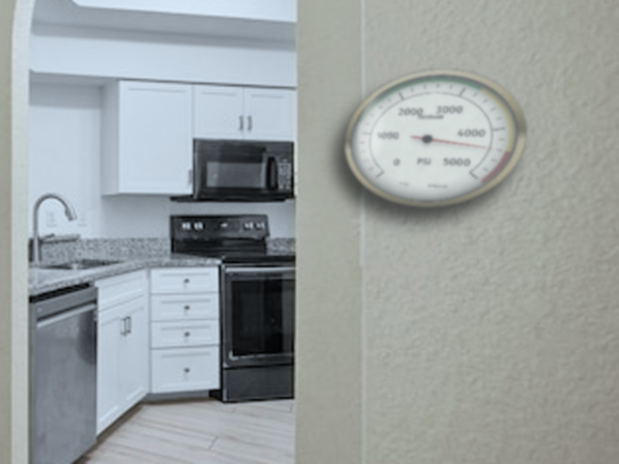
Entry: 4400psi
